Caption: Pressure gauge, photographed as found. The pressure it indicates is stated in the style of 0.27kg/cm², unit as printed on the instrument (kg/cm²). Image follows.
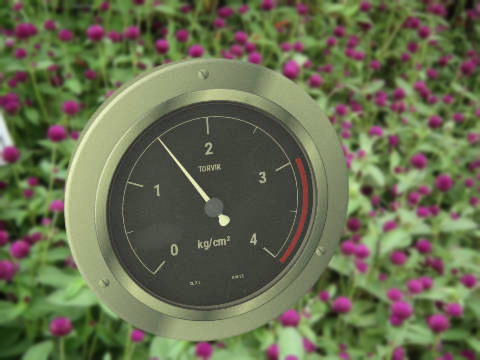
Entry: 1.5kg/cm²
